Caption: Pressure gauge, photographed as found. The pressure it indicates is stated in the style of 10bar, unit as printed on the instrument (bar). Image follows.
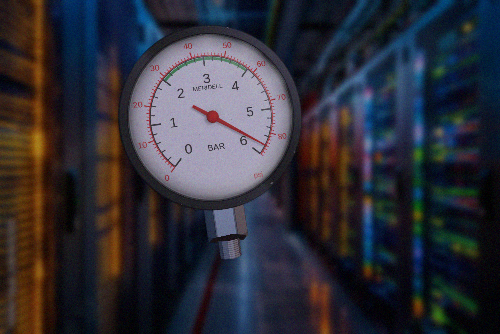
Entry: 5.8bar
